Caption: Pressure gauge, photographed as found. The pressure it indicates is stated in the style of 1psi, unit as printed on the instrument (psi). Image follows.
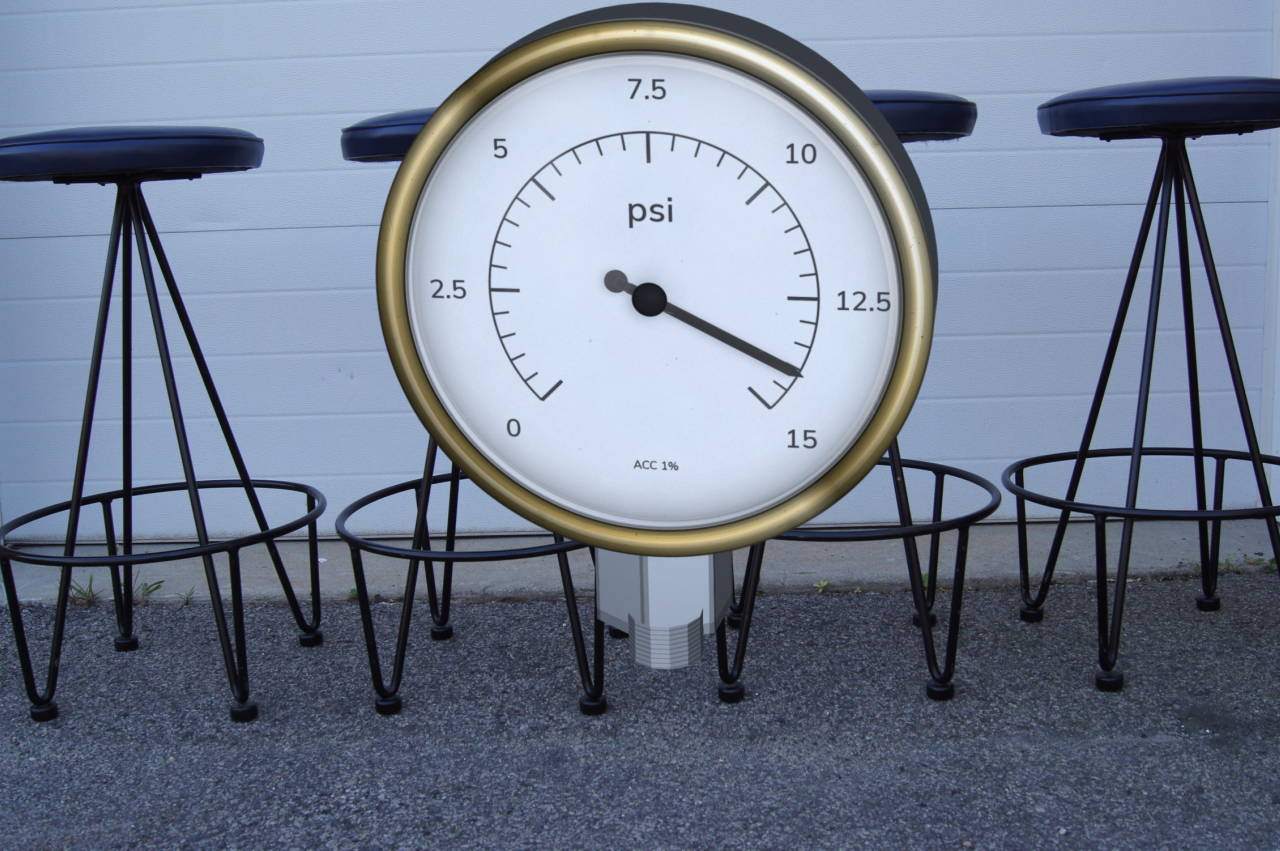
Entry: 14psi
